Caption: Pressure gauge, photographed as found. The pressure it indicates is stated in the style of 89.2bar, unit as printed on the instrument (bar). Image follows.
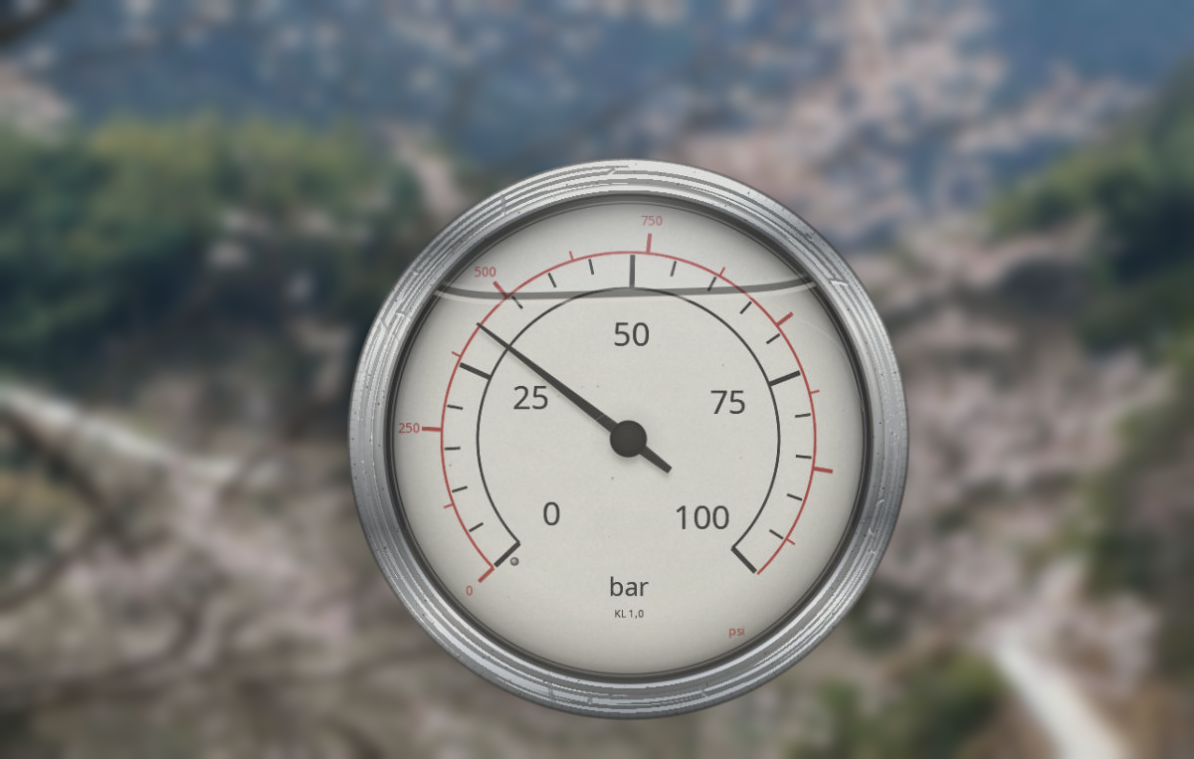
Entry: 30bar
